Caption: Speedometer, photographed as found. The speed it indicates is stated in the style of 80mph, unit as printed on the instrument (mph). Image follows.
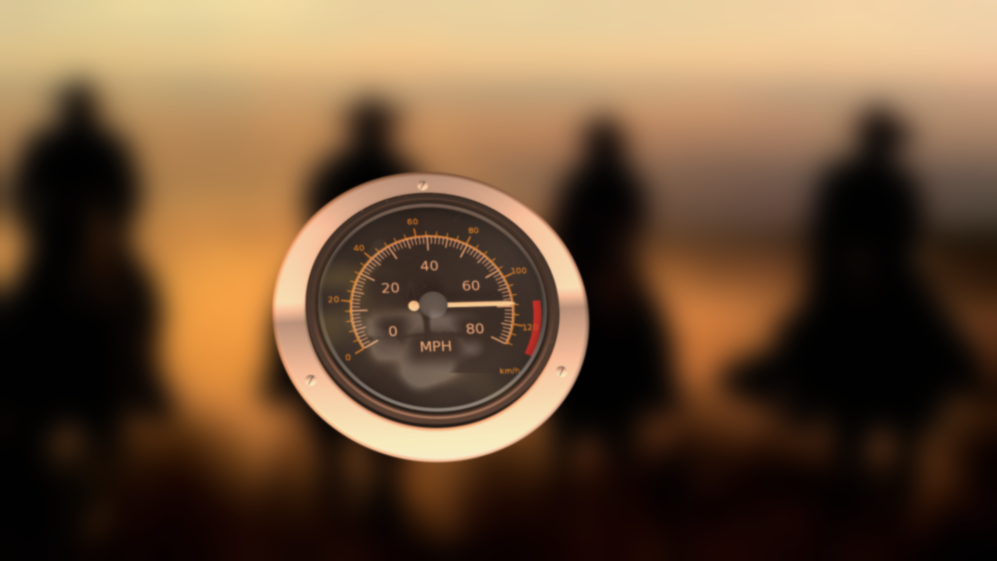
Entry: 70mph
